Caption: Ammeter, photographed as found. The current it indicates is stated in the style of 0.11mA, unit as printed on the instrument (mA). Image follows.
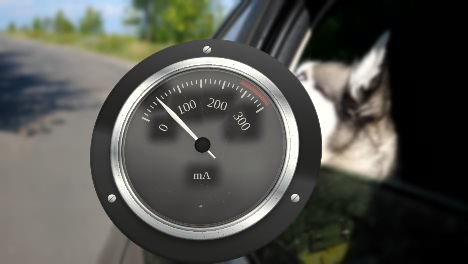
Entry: 50mA
